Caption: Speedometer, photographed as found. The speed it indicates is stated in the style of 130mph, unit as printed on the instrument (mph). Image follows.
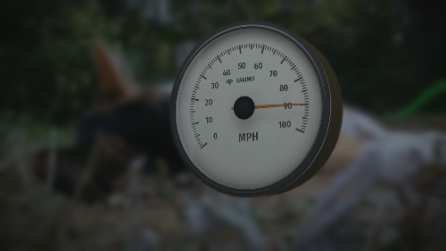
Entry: 90mph
